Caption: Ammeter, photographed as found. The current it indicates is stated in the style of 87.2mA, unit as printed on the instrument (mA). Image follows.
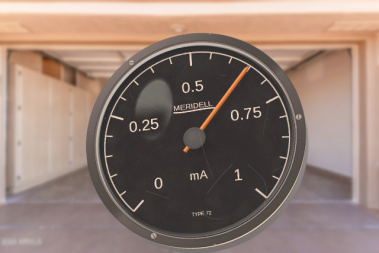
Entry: 0.65mA
